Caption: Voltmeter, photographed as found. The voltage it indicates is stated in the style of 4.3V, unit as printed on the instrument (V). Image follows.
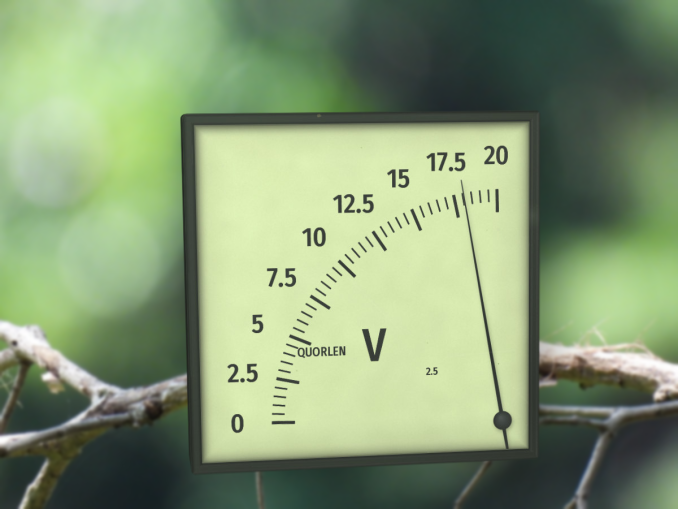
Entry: 18V
